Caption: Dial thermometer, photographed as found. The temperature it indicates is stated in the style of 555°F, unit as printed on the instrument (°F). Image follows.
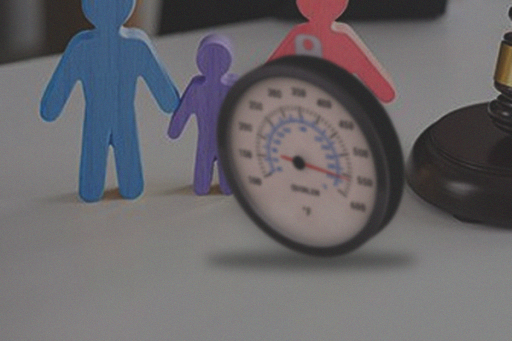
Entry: 550°F
